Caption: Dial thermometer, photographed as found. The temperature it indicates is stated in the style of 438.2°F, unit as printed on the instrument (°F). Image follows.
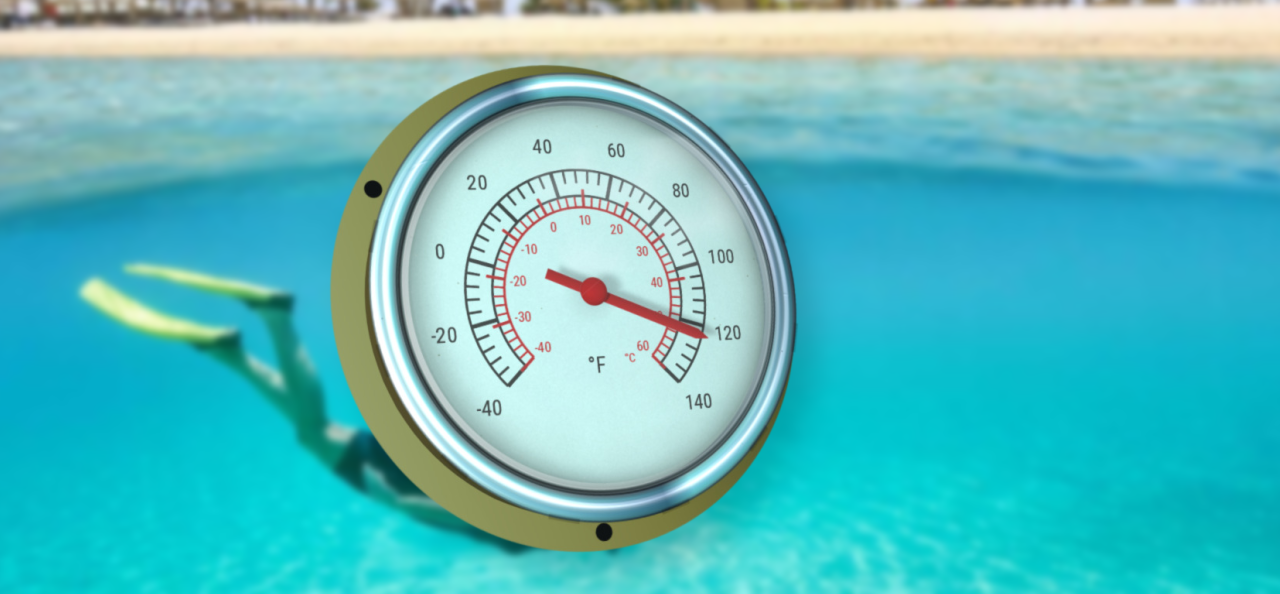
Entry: 124°F
